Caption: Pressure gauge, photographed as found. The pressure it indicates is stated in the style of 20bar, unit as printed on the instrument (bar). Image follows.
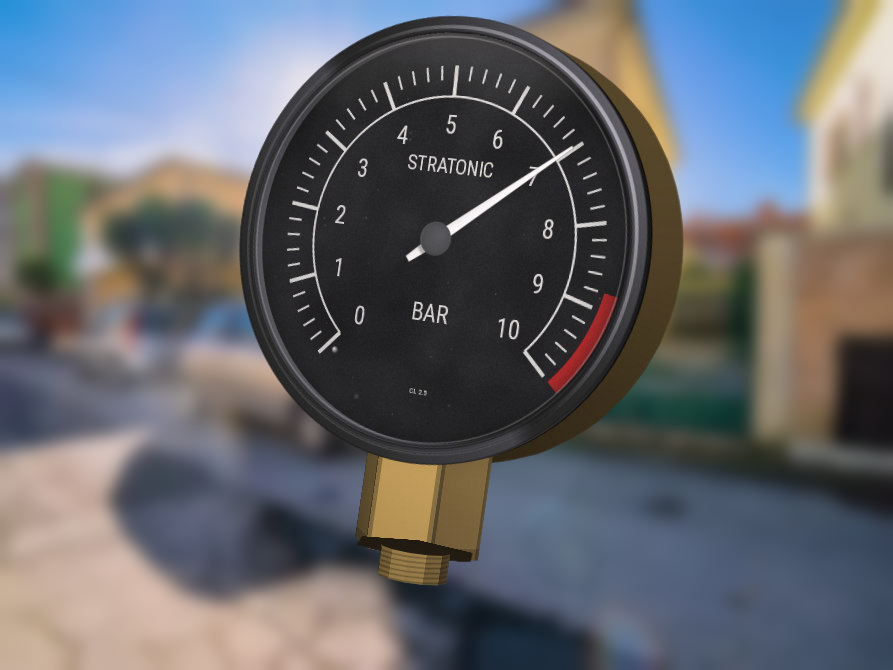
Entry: 7bar
